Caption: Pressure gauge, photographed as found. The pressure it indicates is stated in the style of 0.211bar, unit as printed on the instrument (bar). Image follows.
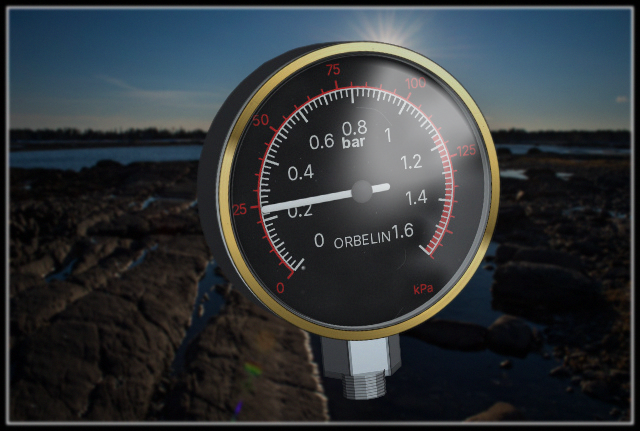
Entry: 0.24bar
